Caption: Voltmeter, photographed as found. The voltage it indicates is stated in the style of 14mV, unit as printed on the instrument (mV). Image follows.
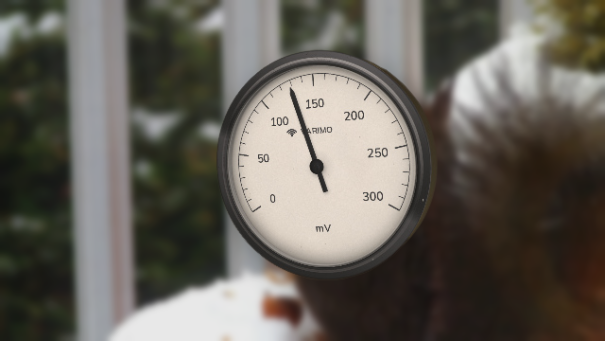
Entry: 130mV
